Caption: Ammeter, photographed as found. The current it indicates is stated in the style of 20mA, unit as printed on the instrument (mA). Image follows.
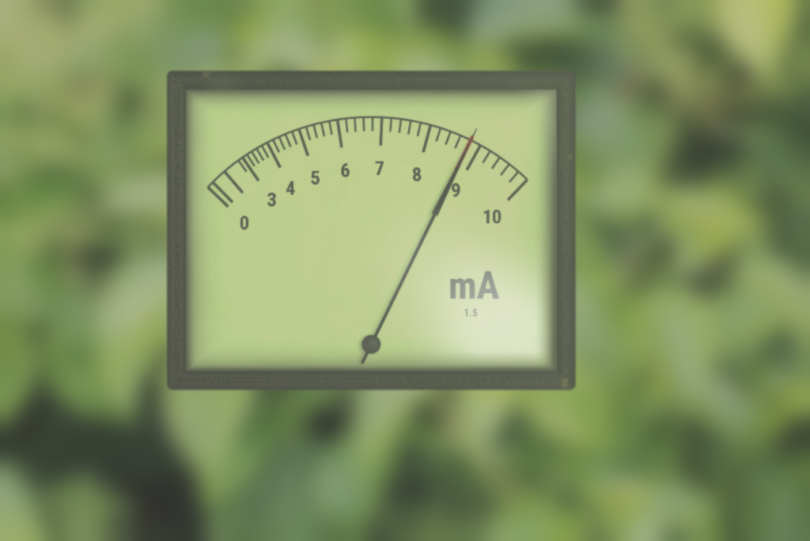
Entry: 8.8mA
